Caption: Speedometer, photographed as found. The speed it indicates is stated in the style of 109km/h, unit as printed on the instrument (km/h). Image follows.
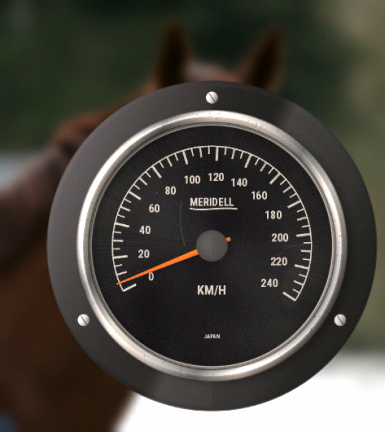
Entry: 5km/h
